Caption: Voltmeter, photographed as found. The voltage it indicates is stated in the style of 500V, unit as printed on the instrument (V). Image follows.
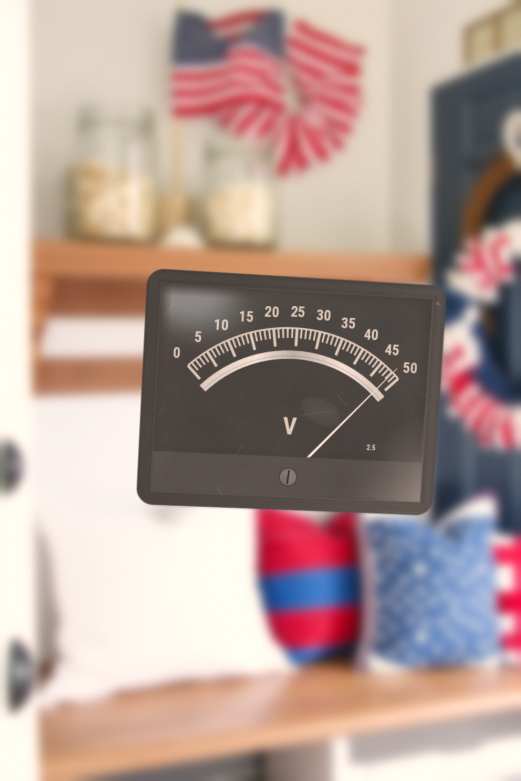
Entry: 48V
